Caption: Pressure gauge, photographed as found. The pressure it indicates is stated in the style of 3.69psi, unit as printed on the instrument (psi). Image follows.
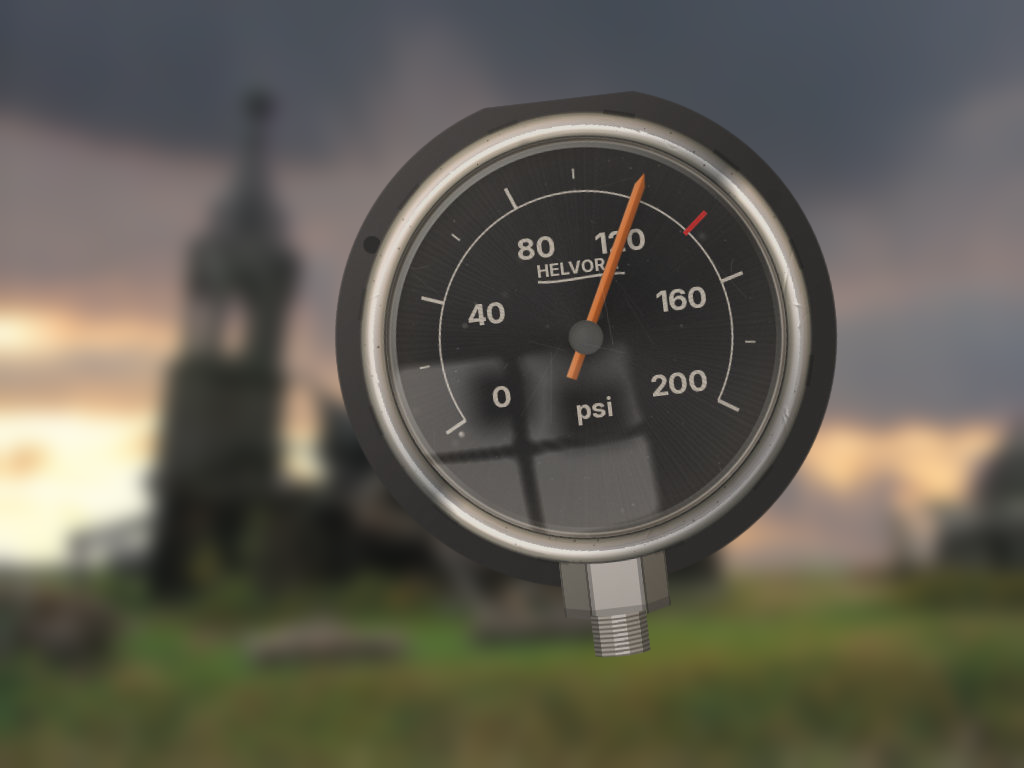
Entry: 120psi
